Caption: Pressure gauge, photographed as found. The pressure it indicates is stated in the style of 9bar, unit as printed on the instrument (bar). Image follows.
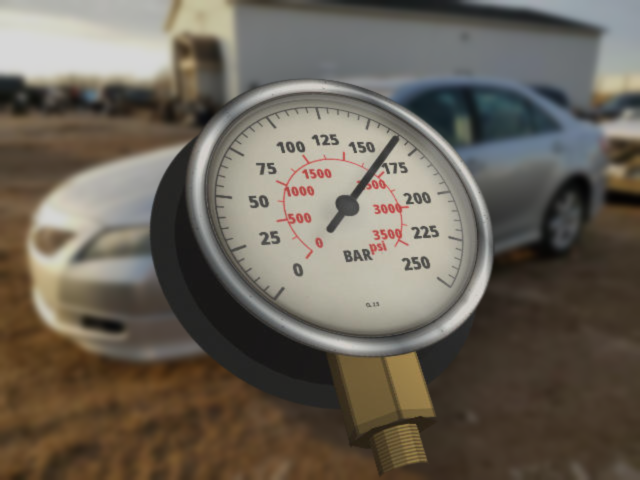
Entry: 165bar
